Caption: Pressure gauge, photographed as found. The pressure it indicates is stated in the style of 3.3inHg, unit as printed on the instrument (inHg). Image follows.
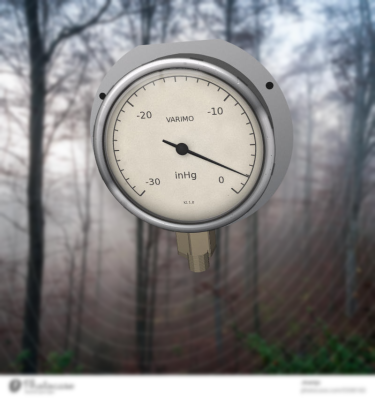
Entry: -2inHg
